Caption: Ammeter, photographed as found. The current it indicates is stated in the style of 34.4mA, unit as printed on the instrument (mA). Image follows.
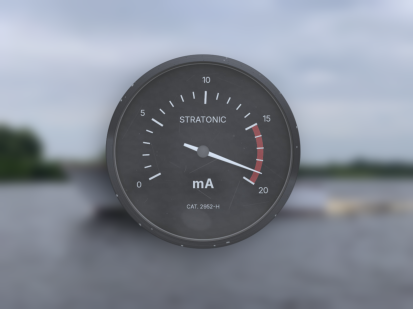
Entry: 19mA
